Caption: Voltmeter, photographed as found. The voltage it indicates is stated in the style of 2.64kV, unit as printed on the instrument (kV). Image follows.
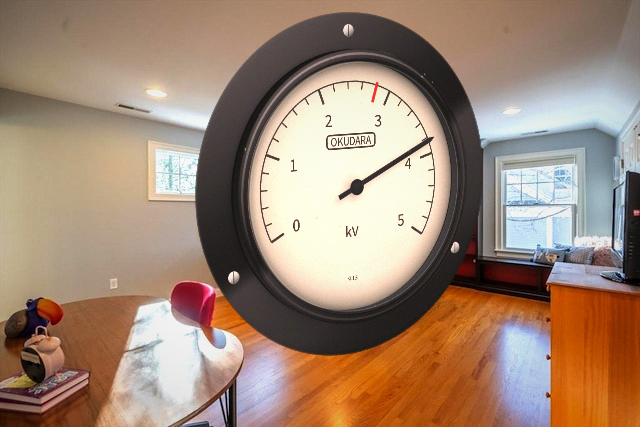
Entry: 3.8kV
